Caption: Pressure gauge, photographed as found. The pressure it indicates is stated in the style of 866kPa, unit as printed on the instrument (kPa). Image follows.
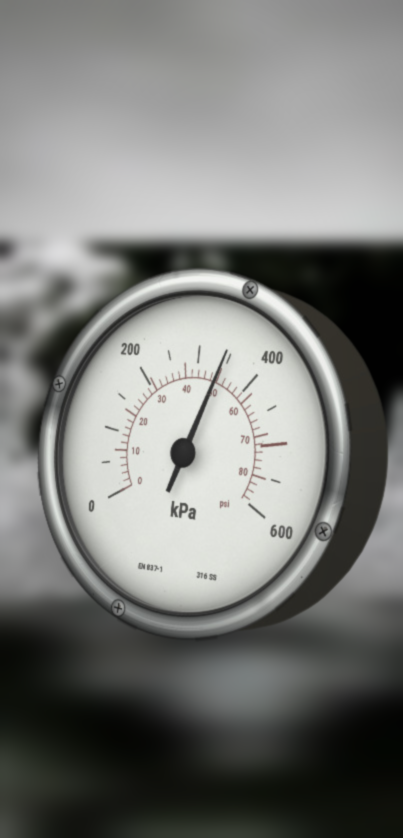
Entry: 350kPa
